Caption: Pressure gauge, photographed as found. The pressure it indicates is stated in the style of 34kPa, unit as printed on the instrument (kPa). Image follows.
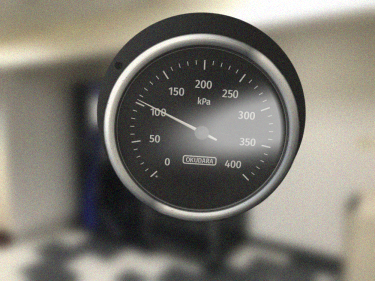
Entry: 105kPa
